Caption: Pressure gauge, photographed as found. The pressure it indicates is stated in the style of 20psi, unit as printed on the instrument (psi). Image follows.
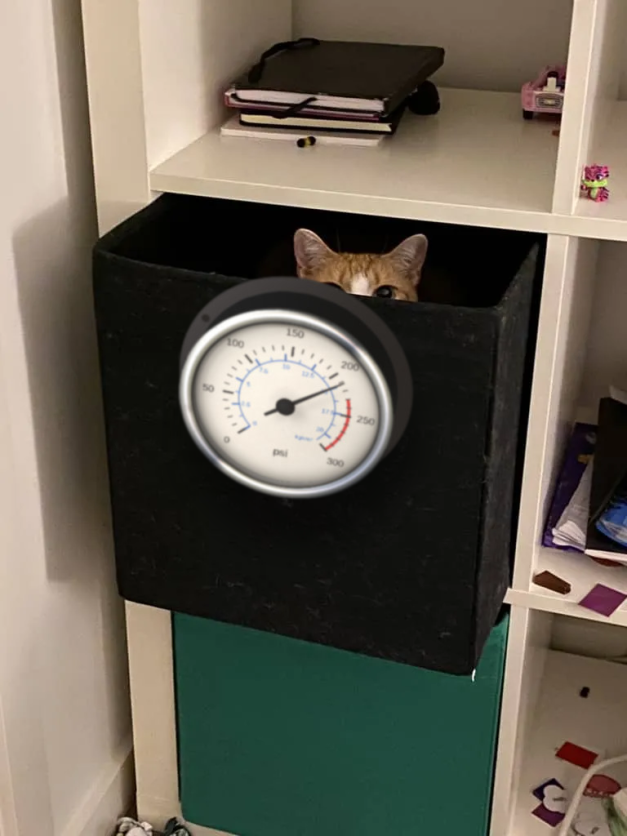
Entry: 210psi
